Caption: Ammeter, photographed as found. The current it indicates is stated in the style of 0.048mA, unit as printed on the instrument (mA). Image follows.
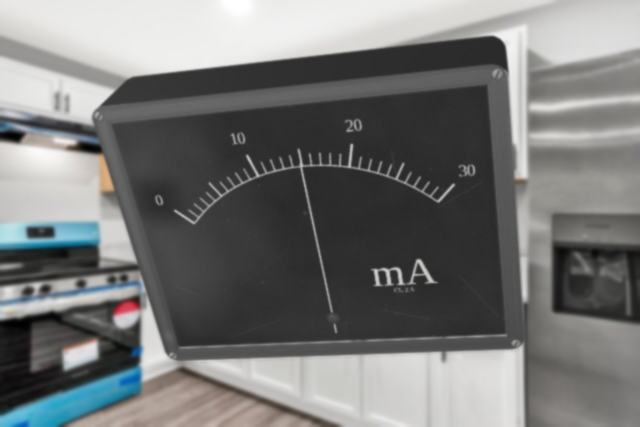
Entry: 15mA
